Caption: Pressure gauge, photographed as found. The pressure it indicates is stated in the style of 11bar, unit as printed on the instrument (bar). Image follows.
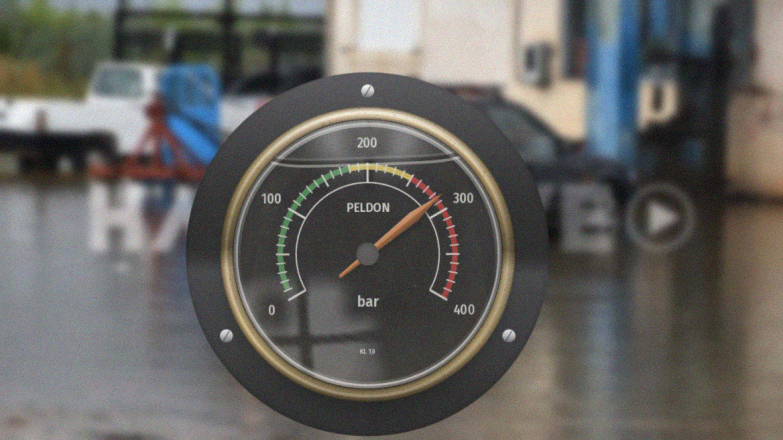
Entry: 285bar
